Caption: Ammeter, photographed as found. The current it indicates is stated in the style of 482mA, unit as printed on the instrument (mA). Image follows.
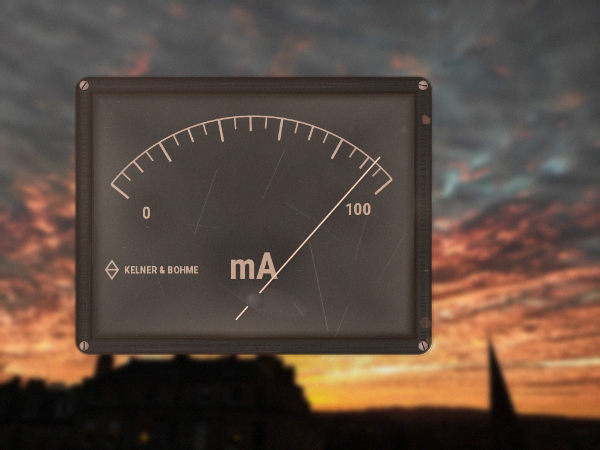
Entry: 92.5mA
